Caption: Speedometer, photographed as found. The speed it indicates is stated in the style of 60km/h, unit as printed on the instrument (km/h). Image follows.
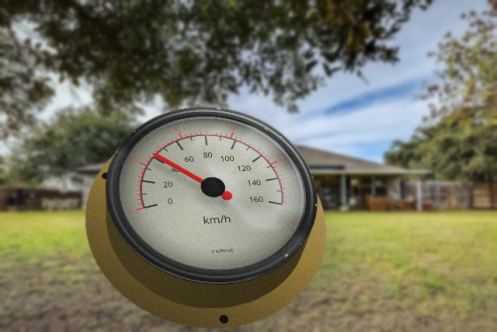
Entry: 40km/h
